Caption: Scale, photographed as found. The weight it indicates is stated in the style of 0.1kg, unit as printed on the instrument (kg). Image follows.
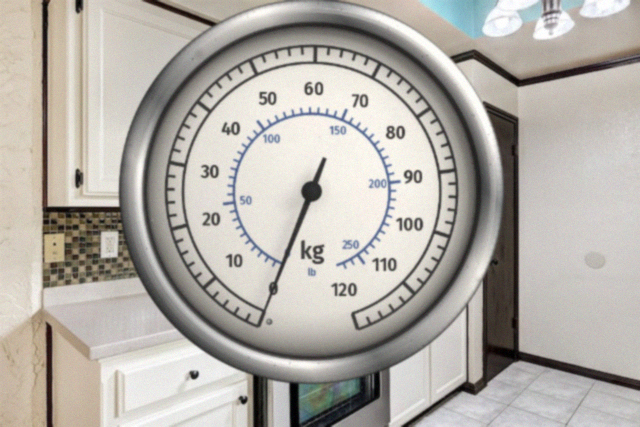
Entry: 0kg
